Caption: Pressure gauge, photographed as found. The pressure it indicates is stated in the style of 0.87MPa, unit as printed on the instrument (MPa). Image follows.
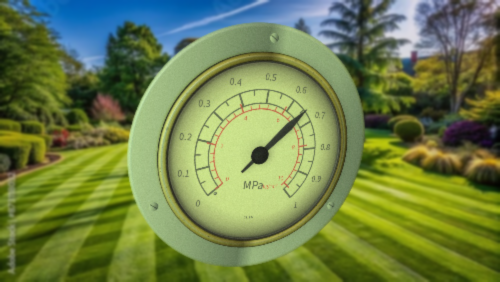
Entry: 0.65MPa
